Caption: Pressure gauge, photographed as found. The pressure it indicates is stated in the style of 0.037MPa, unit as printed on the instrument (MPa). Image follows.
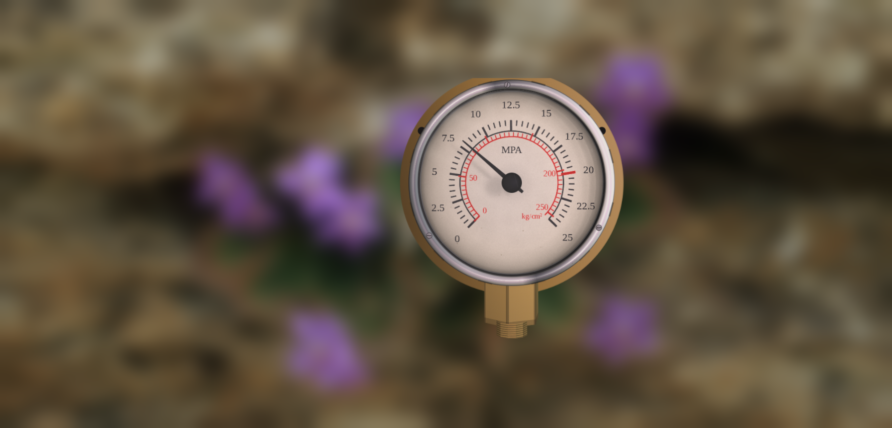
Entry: 8MPa
